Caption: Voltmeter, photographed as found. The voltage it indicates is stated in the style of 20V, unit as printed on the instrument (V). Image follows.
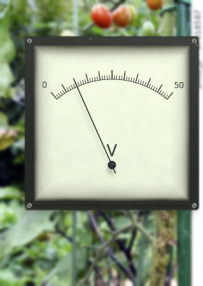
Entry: 10V
